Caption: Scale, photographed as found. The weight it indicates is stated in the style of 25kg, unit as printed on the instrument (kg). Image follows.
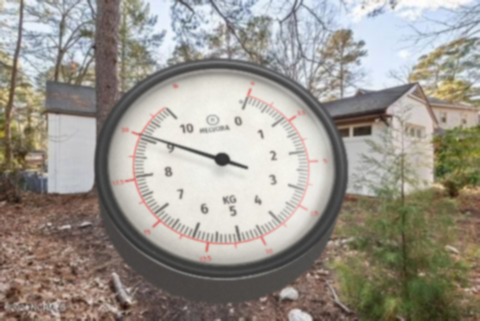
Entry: 9kg
